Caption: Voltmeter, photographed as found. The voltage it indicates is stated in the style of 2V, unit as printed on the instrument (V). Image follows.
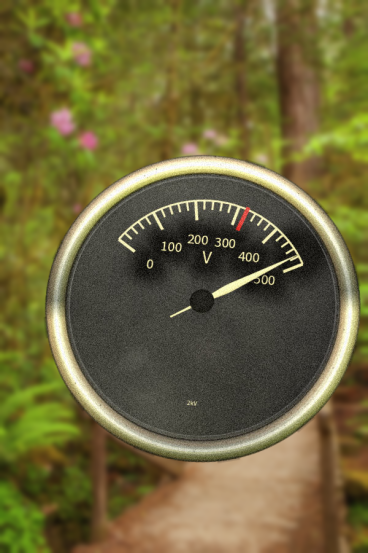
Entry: 480V
